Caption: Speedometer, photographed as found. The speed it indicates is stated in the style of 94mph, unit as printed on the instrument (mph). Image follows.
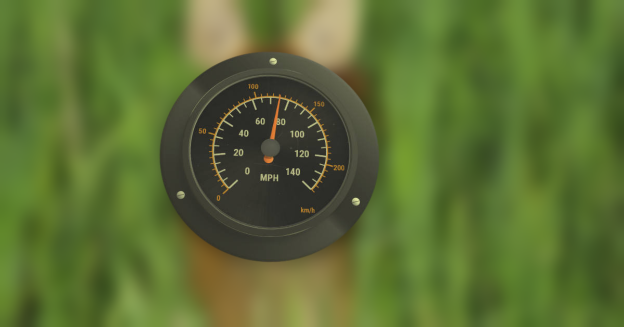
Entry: 75mph
